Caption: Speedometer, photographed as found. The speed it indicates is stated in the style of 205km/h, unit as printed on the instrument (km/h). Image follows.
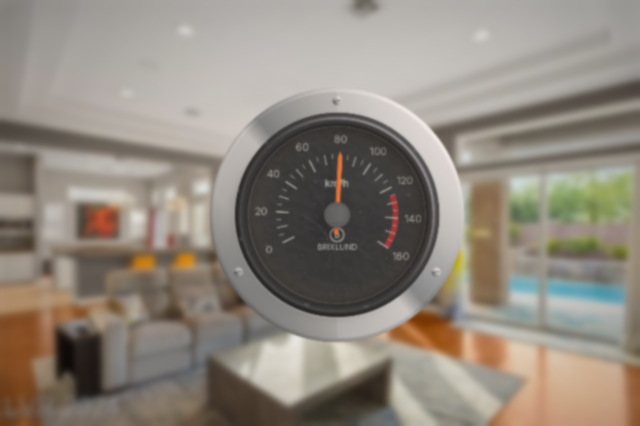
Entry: 80km/h
